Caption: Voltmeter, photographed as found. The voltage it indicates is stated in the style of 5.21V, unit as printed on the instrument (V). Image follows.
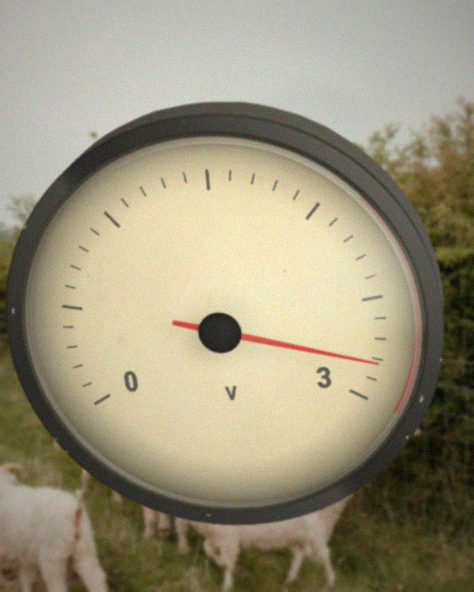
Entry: 2.8V
